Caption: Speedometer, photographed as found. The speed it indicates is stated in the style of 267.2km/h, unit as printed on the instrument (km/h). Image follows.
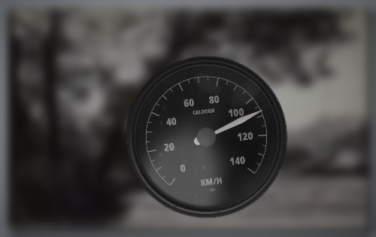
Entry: 107.5km/h
